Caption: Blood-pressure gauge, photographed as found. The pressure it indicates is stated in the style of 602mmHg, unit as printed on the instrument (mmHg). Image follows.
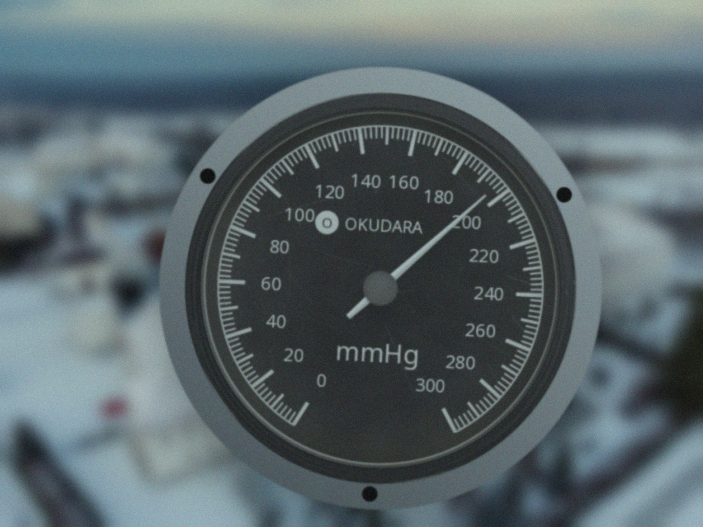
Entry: 196mmHg
